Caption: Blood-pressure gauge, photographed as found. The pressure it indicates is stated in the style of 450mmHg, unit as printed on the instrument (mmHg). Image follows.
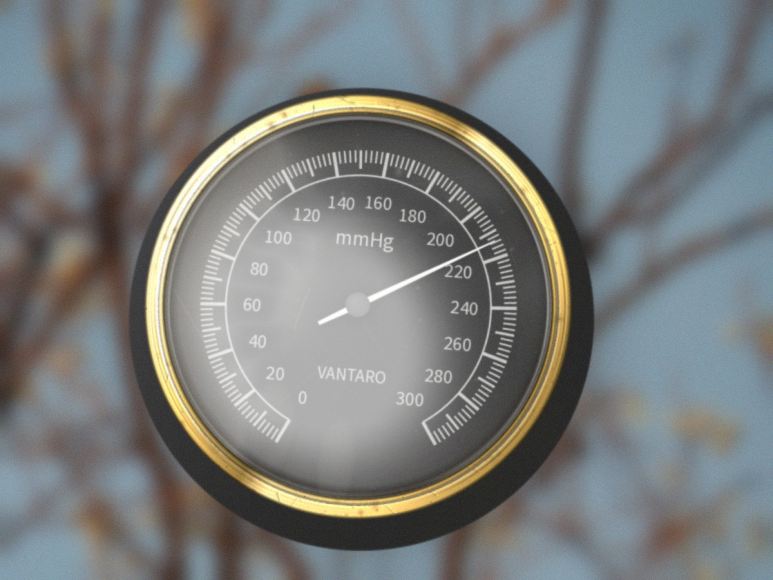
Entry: 214mmHg
